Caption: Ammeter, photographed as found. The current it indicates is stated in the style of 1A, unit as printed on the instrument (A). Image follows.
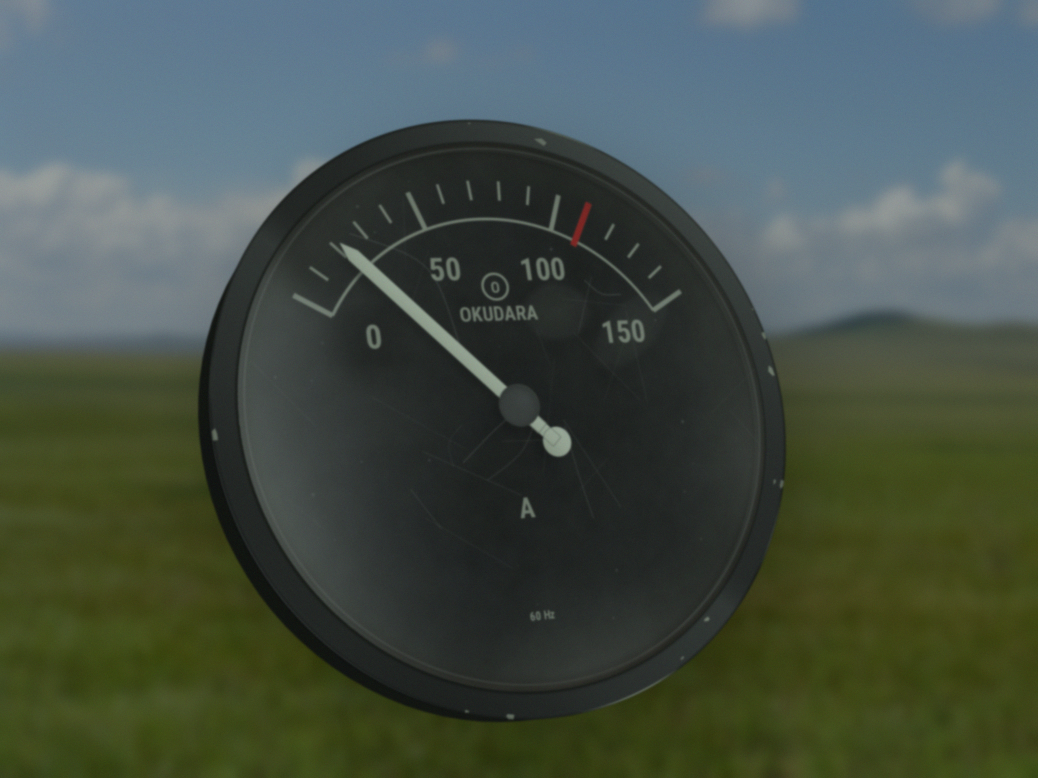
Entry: 20A
